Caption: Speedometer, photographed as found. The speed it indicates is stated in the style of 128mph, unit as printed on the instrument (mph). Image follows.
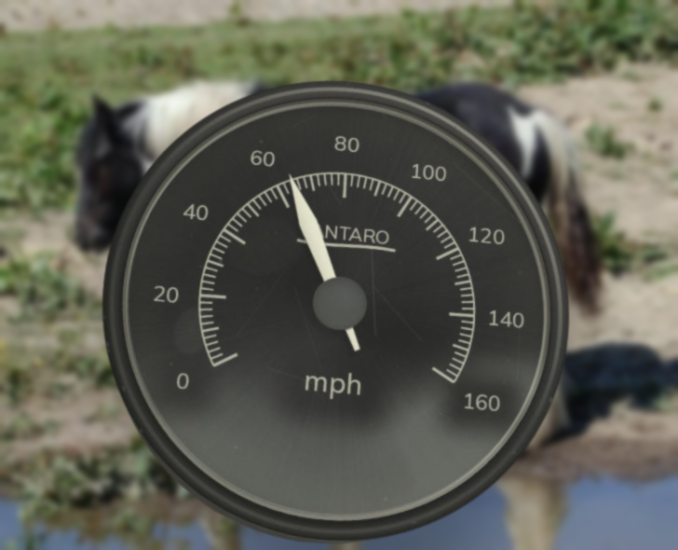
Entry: 64mph
